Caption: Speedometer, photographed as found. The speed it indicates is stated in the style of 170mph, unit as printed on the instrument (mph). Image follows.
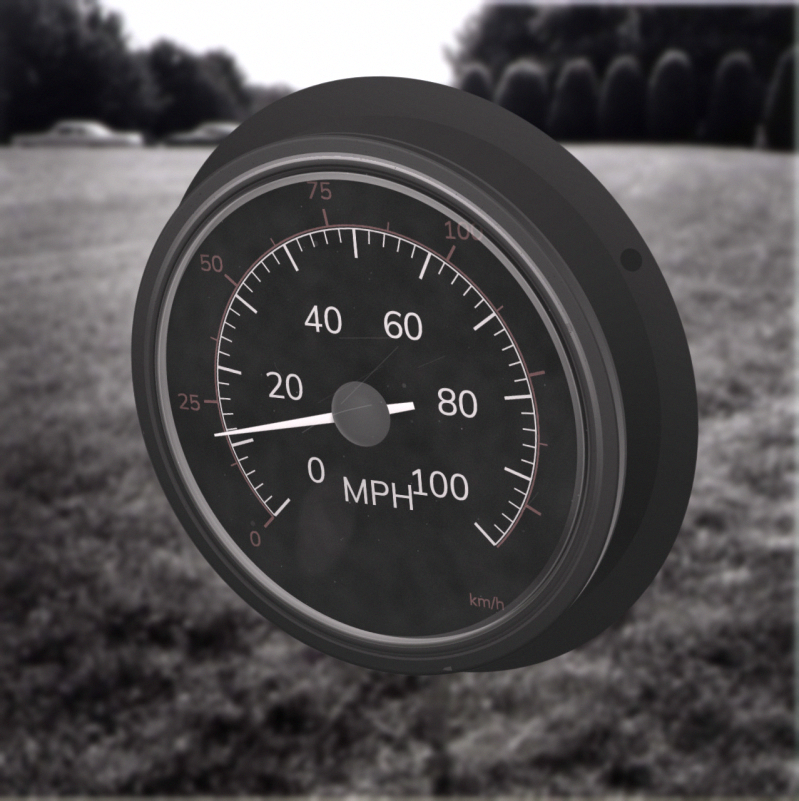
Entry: 12mph
